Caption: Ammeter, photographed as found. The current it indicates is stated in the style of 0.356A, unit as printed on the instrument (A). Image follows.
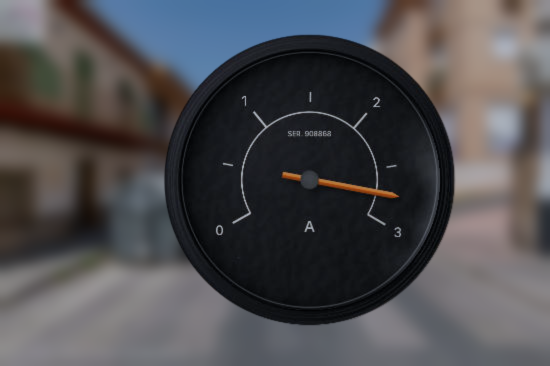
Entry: 2.75A
